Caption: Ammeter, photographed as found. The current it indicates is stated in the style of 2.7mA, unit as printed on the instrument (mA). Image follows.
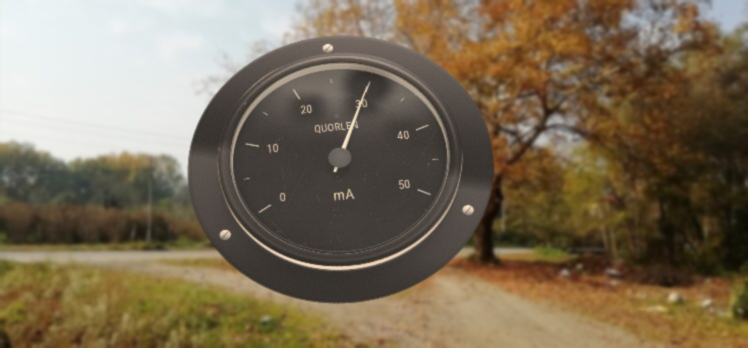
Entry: 30mA
